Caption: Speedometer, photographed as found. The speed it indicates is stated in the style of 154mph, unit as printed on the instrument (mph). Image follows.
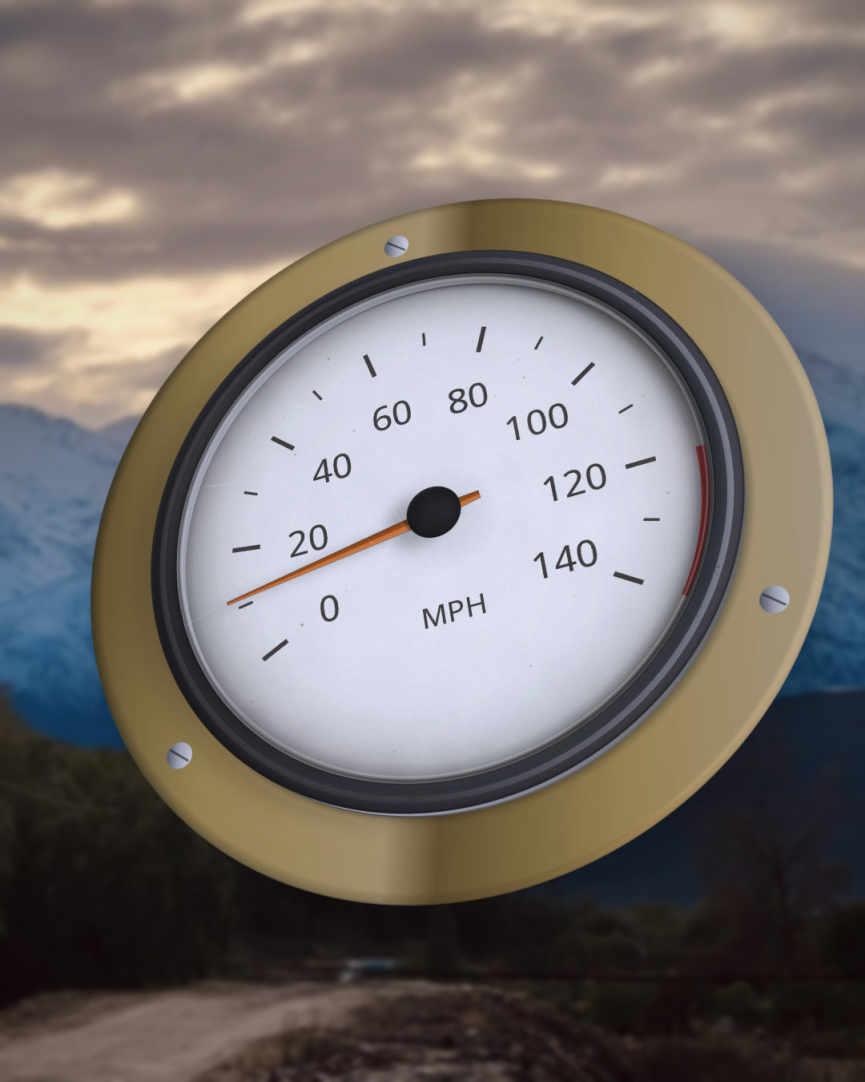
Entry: 10mph
